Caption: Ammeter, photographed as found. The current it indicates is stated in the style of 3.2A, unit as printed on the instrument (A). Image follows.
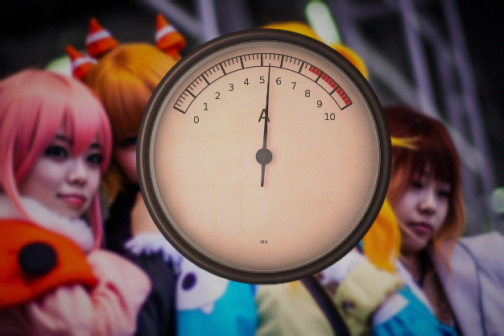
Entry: 5.4A
